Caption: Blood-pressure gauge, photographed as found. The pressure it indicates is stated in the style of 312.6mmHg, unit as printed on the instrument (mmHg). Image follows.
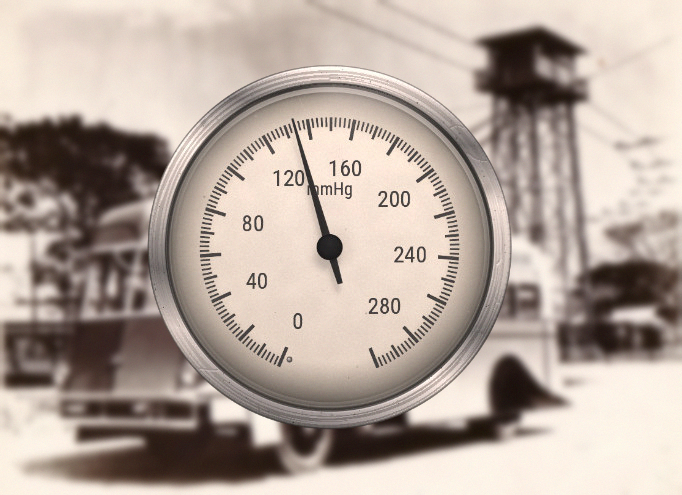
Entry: 134mmHg
